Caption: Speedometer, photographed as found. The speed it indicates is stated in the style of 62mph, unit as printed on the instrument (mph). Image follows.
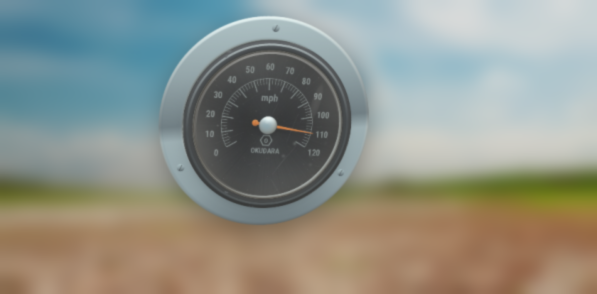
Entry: 110mph
